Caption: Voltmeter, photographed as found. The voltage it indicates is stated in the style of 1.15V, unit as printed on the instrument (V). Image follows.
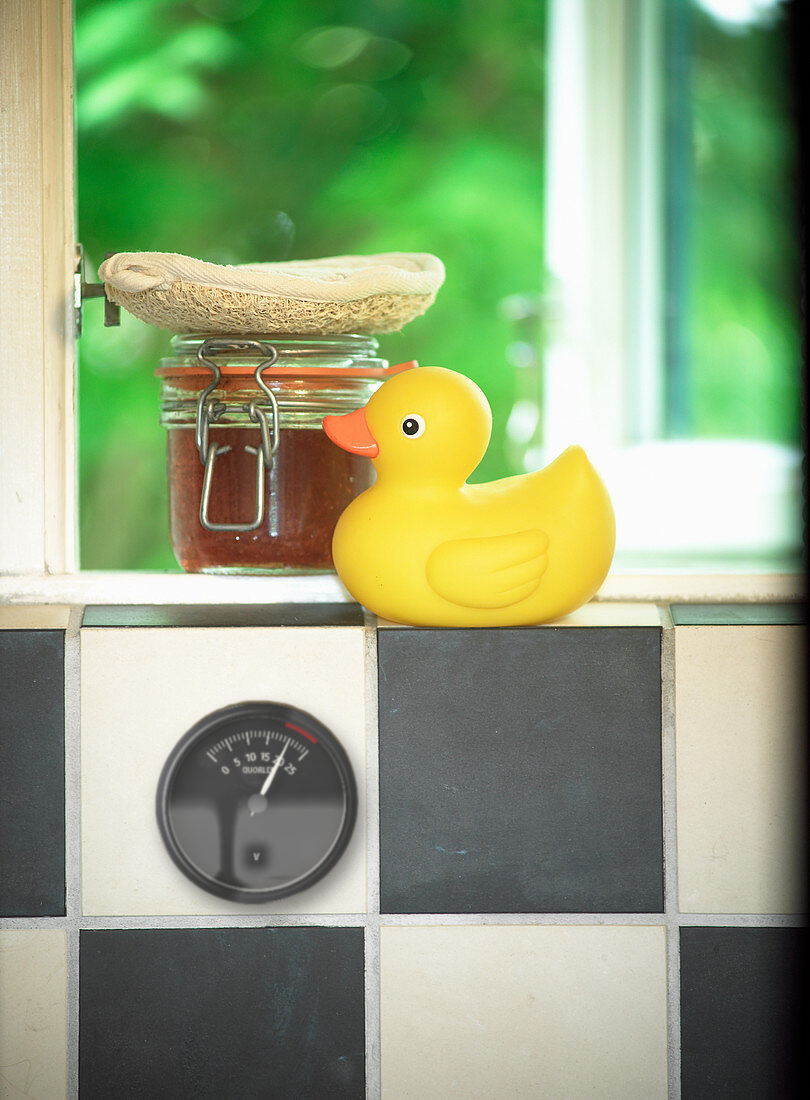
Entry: 20V
